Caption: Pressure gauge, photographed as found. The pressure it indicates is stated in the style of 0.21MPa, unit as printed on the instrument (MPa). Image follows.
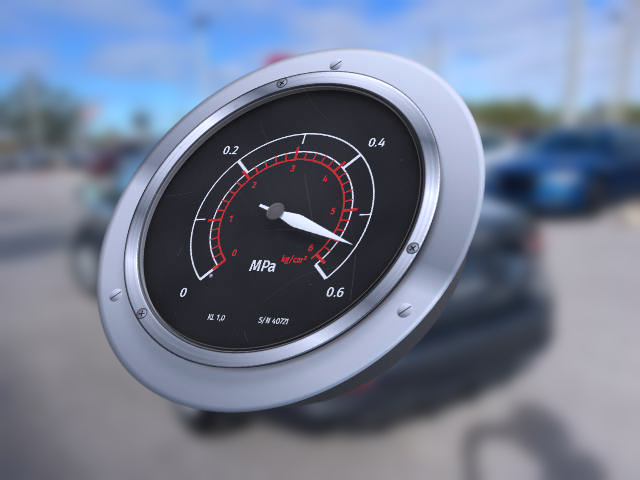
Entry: 0.55MPa
